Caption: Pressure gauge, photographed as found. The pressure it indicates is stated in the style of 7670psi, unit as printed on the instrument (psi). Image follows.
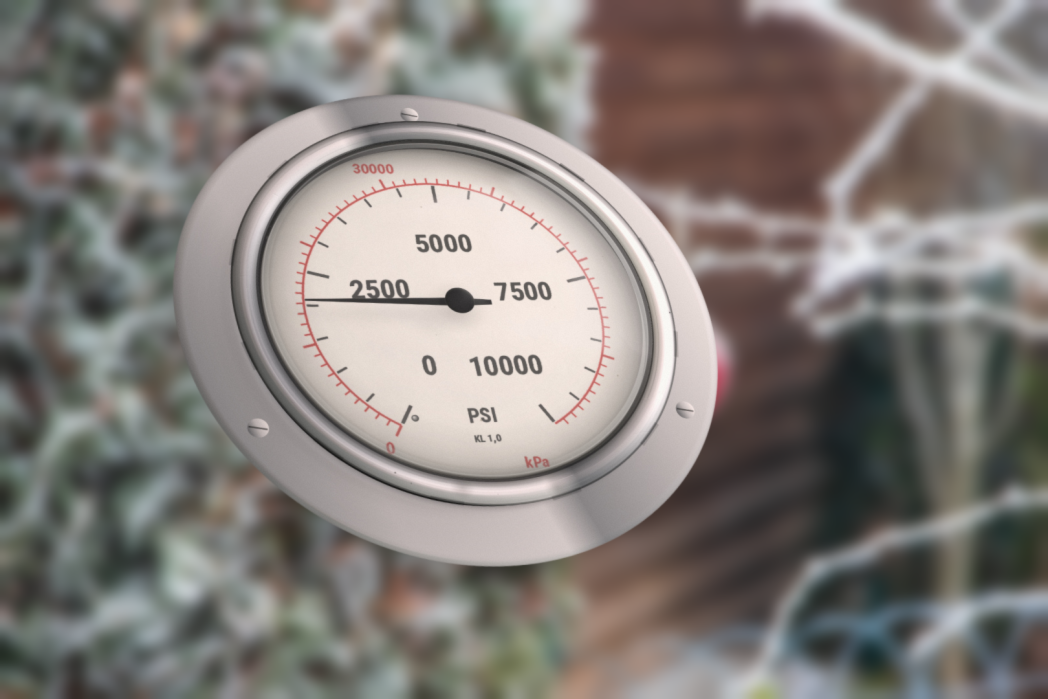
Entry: 2000psi
